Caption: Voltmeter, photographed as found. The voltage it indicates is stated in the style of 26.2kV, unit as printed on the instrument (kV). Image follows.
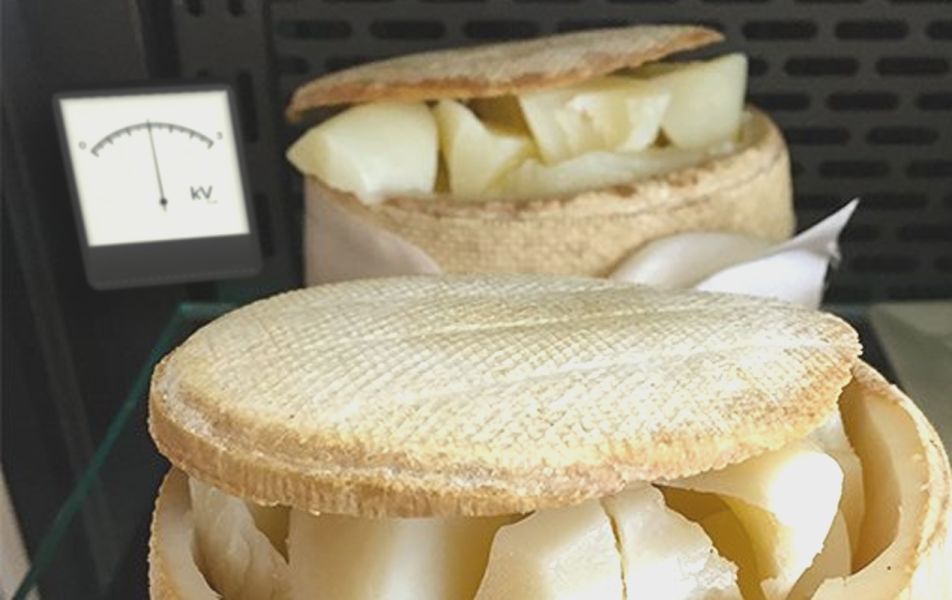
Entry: 1.5kV
